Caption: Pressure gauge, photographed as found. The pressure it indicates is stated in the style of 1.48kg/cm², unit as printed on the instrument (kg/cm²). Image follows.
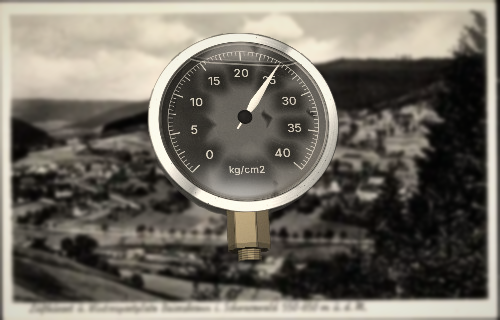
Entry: 25kg/cm²
